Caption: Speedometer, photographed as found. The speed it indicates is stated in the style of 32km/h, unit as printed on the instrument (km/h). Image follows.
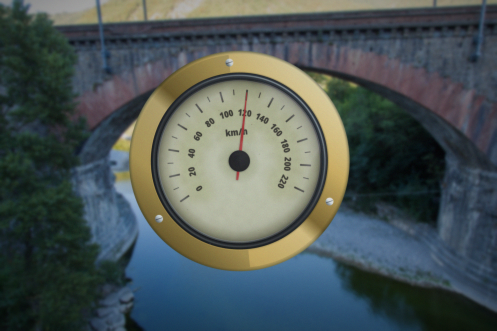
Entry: 120km/h
